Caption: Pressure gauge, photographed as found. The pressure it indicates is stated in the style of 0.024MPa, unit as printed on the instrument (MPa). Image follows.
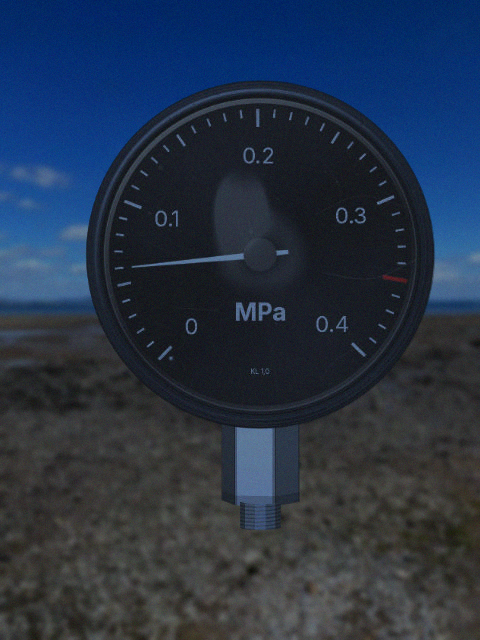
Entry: 0.06MPa
